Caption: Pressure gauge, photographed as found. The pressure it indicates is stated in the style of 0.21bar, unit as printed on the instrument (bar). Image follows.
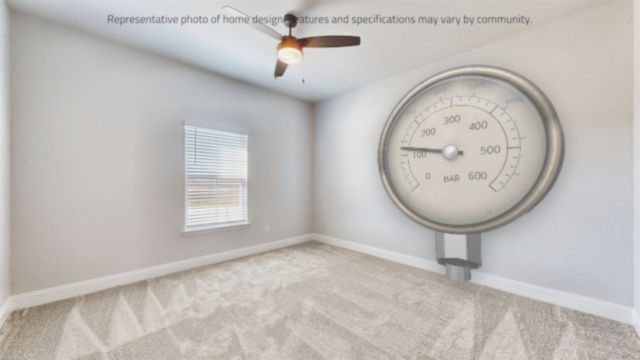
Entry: 120bar
